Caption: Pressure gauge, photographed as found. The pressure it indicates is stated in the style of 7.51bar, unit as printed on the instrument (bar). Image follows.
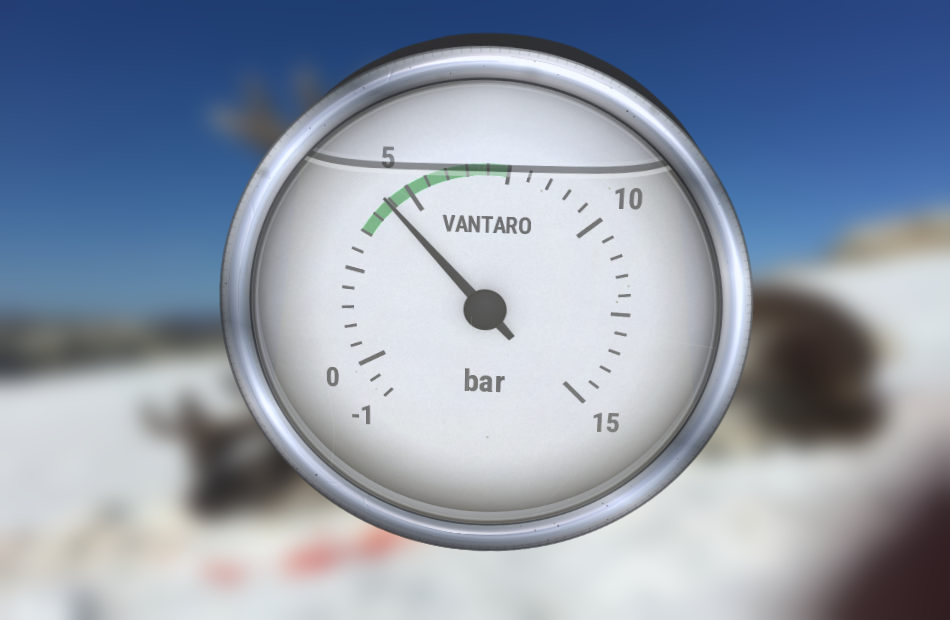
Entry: 4.5bar
